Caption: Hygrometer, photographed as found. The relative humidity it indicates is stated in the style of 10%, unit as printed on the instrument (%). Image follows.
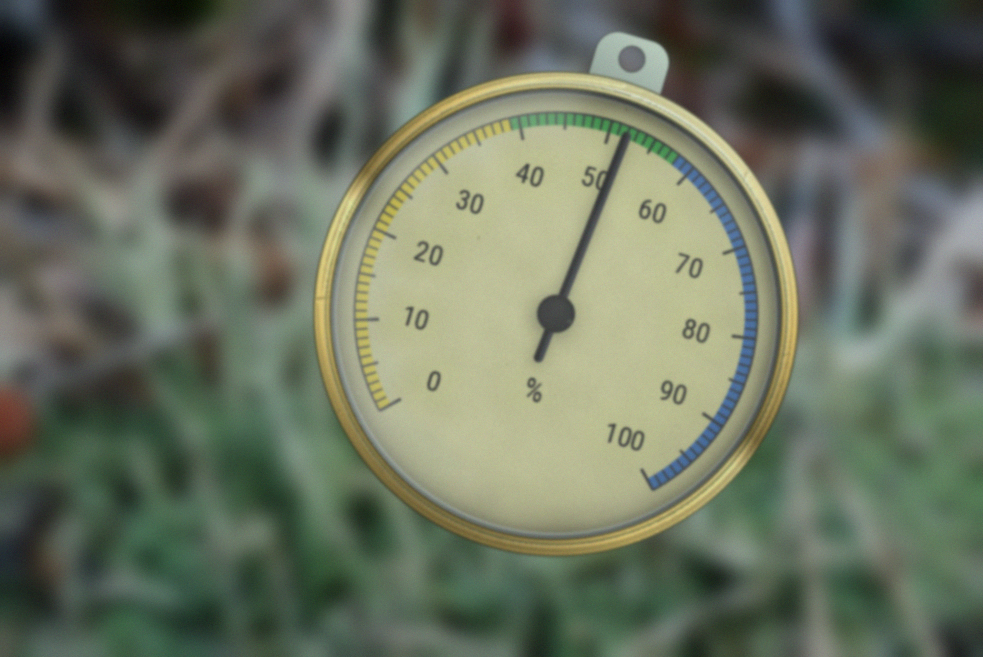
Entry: 52%
